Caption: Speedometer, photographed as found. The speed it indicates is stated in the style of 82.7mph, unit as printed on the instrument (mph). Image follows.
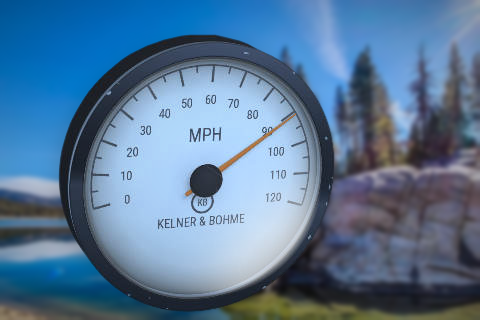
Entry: 90mph
